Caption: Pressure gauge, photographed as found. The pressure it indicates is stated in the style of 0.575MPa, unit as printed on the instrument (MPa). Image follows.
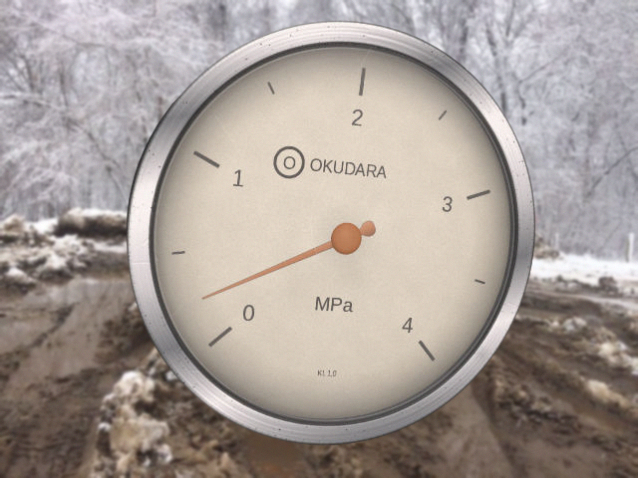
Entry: 0.25MPa
